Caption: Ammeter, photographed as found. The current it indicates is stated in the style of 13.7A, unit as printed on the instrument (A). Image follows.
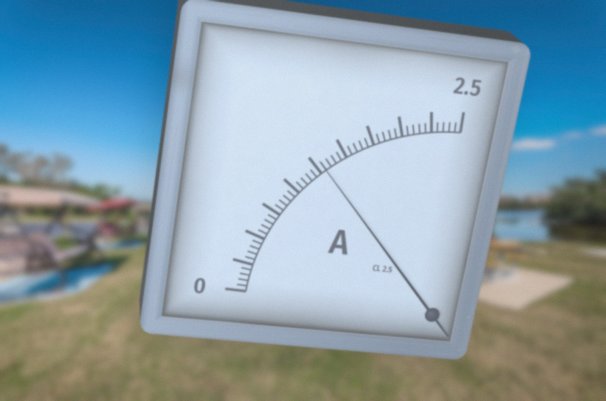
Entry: 1.3A
